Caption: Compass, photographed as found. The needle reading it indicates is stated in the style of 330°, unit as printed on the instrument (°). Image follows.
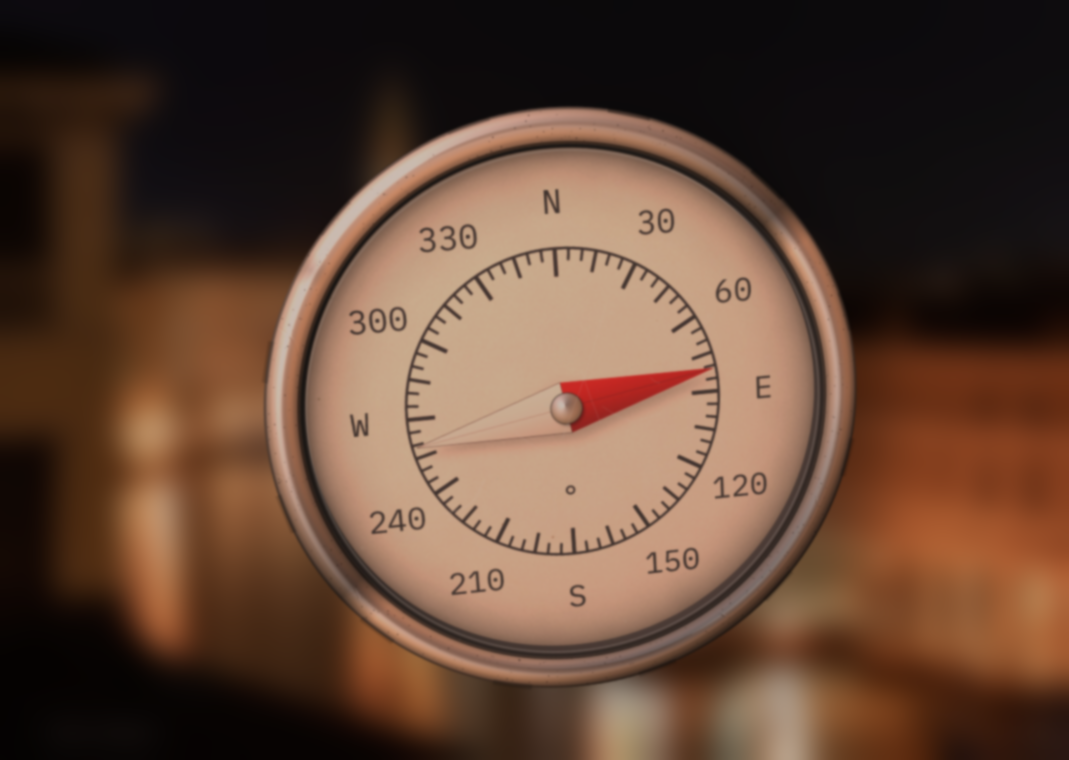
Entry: 80°
